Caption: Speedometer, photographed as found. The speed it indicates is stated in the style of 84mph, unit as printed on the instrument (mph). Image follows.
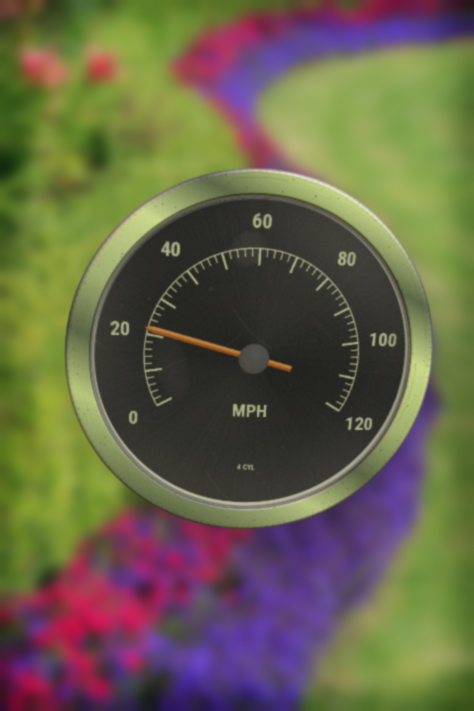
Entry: 22mph
